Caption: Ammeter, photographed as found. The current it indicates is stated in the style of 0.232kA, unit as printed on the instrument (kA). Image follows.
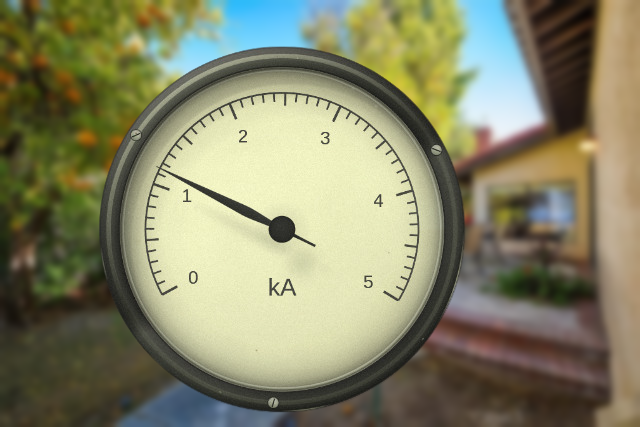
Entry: 1.15kA
